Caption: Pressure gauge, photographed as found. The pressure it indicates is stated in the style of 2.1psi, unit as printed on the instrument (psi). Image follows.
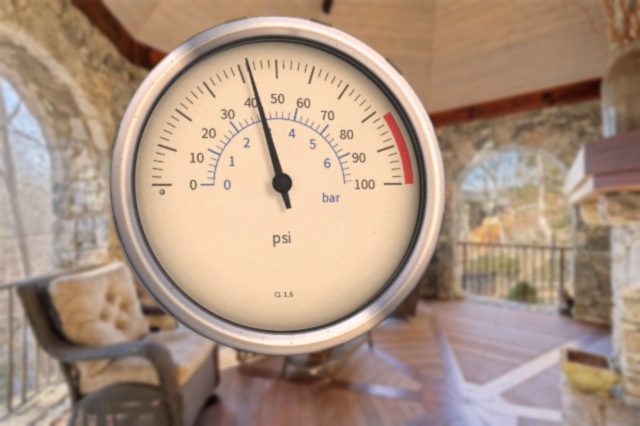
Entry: 42psi
